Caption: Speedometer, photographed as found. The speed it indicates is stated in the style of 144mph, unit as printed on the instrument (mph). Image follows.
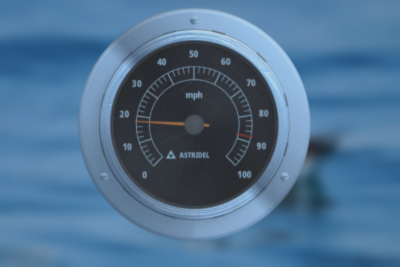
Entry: 18mph
